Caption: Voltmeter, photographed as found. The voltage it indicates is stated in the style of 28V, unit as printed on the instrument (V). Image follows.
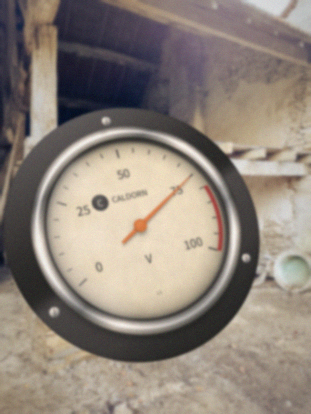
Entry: 75V
